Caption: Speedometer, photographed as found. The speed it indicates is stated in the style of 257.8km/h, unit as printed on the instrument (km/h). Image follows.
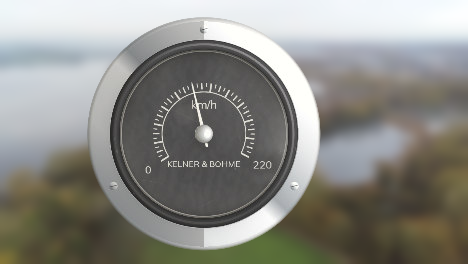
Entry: 100km/h
